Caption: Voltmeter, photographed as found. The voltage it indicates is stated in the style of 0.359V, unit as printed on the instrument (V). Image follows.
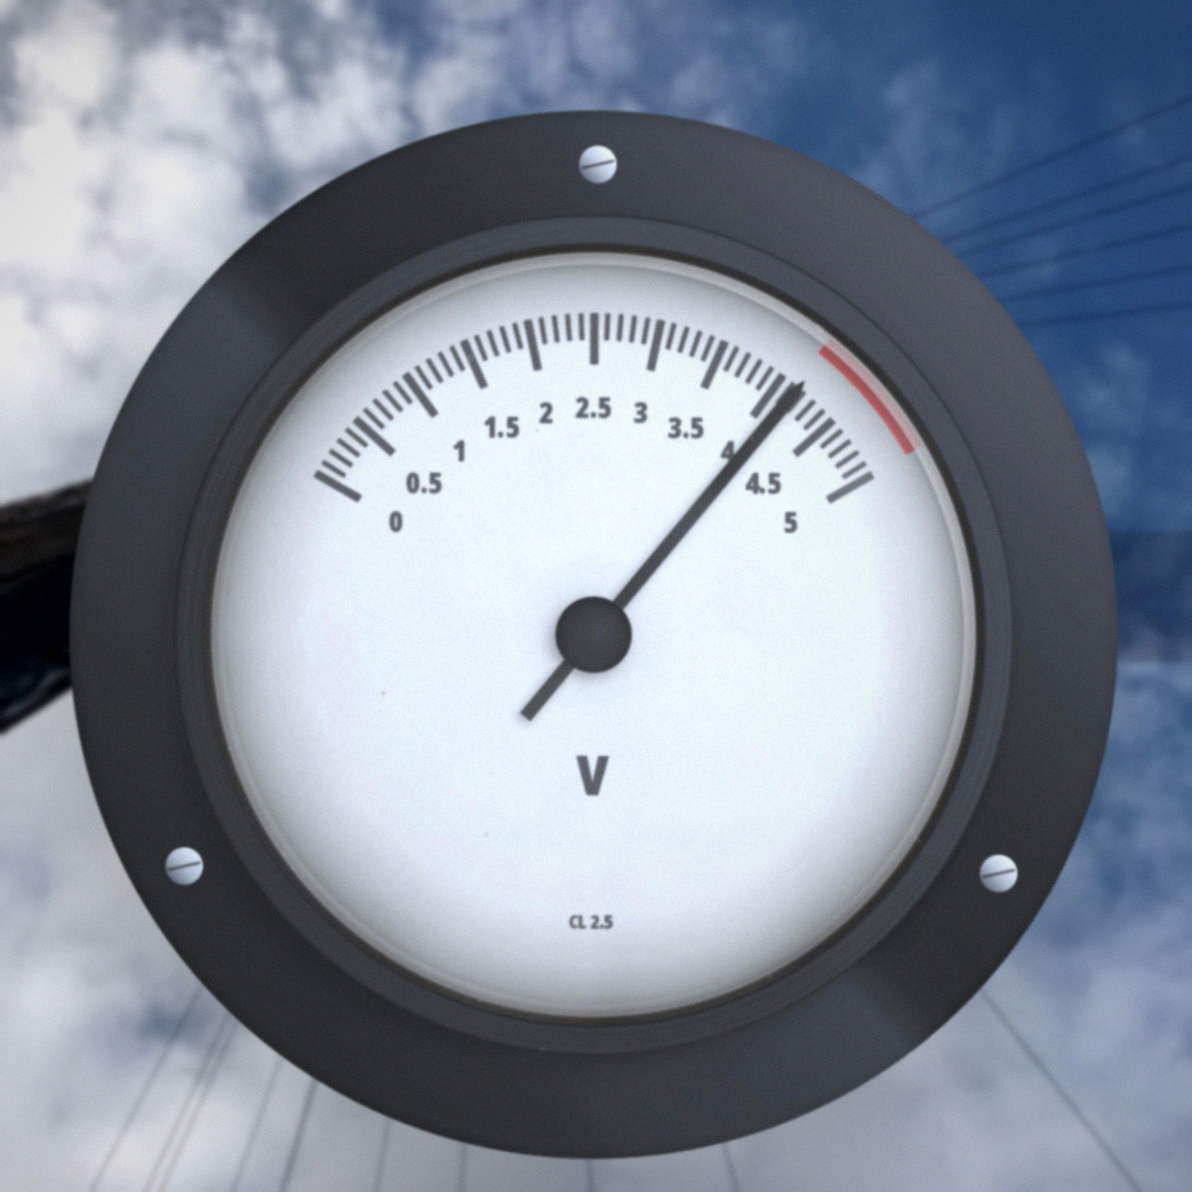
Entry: 4.15V
